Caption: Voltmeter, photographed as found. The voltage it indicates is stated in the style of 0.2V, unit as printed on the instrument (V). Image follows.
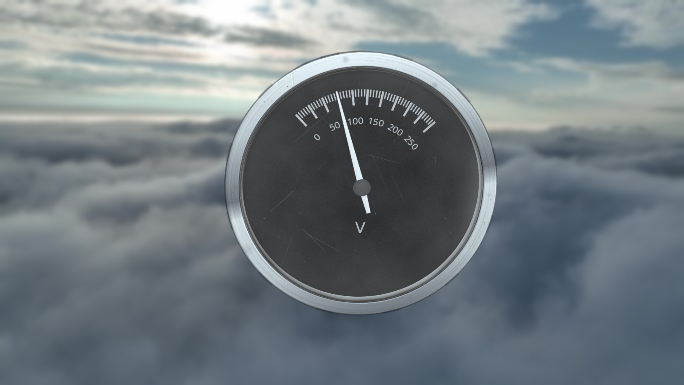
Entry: 75V
